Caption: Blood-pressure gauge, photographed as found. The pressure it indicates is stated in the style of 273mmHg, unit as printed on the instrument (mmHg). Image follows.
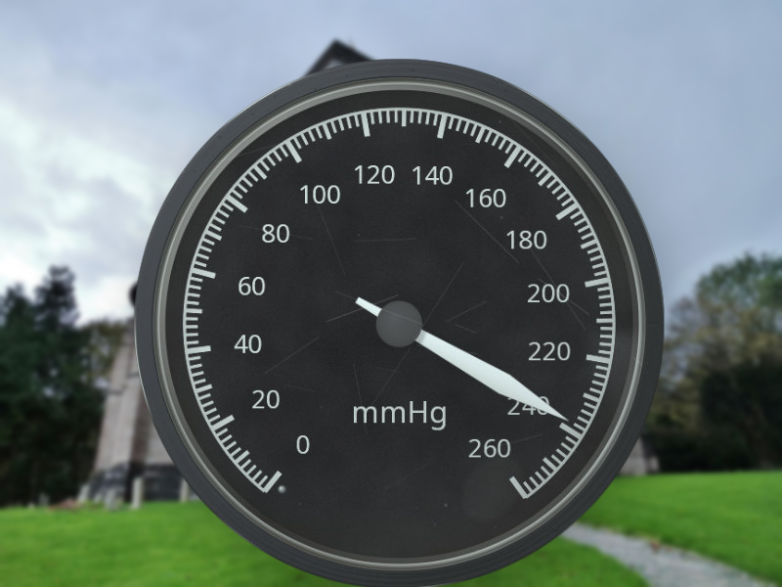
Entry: 238mmHg
